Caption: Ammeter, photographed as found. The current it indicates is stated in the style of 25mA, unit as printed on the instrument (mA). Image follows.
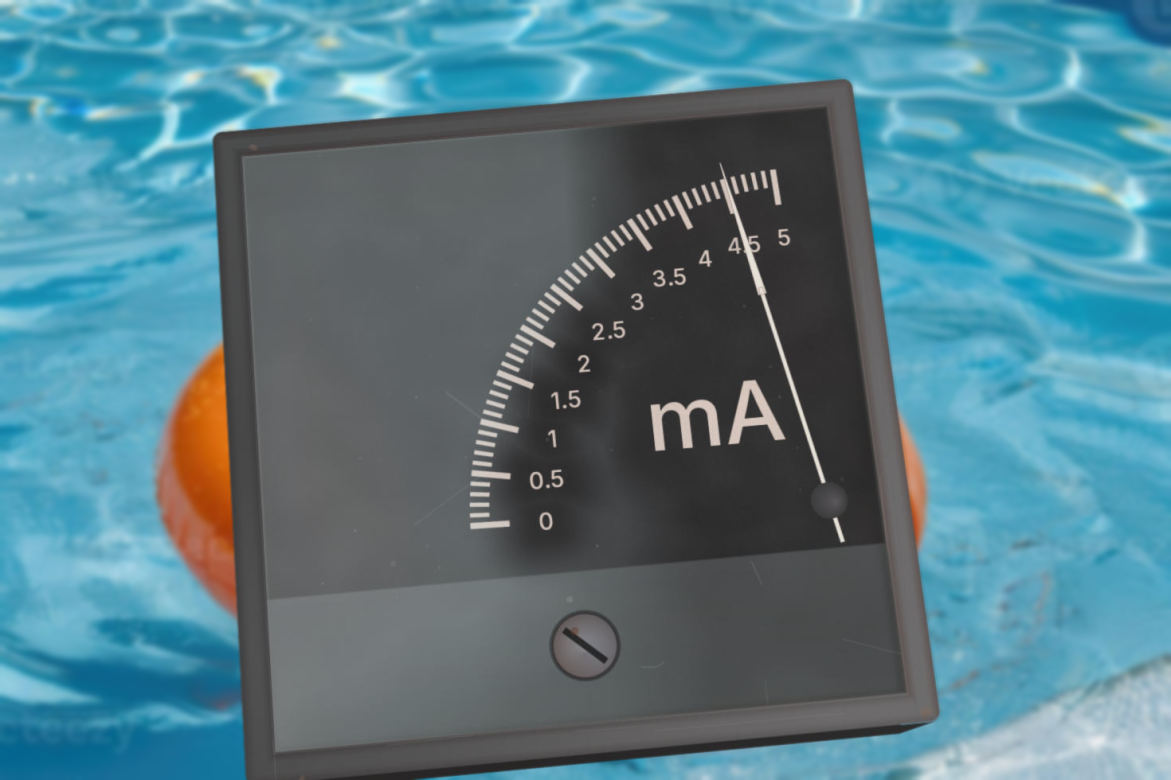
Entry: 4.5mA
